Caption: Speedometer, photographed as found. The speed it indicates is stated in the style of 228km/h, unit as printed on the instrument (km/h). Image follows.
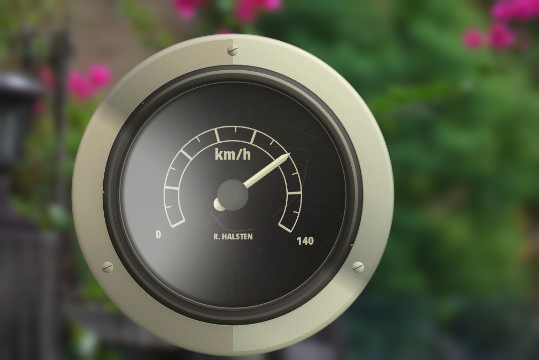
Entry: 100km/h
